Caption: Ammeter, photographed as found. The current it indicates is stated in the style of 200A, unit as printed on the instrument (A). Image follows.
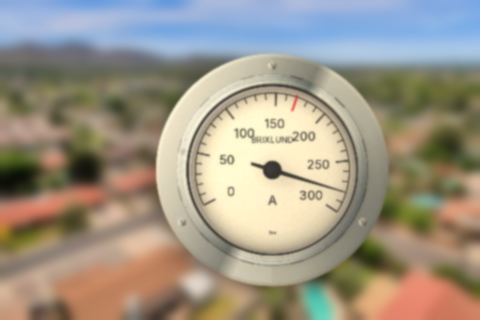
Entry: 280A
